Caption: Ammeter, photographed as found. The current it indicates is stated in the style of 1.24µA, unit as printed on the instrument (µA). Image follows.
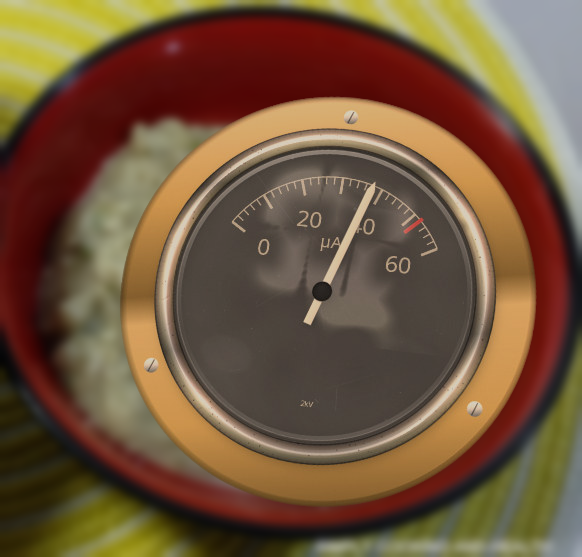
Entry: 38µA
